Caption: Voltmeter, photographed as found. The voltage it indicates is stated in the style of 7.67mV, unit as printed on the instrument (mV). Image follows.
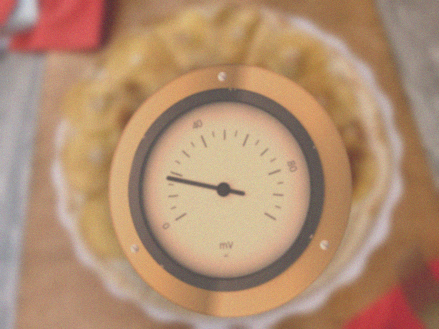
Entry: 17.5mV
